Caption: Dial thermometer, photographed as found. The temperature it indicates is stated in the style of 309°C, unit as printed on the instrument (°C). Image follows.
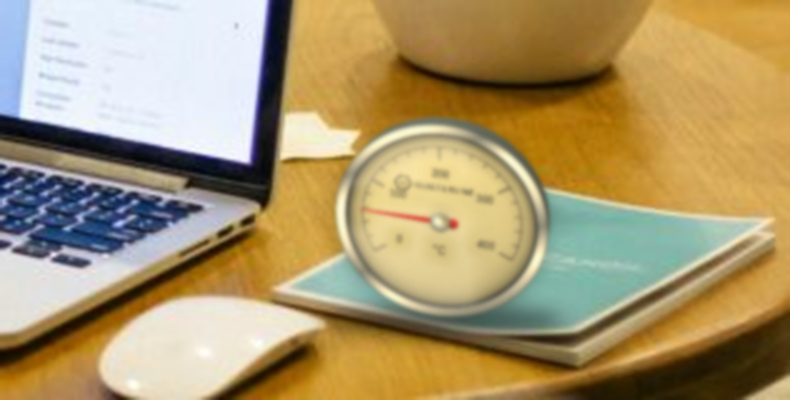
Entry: 60°C
